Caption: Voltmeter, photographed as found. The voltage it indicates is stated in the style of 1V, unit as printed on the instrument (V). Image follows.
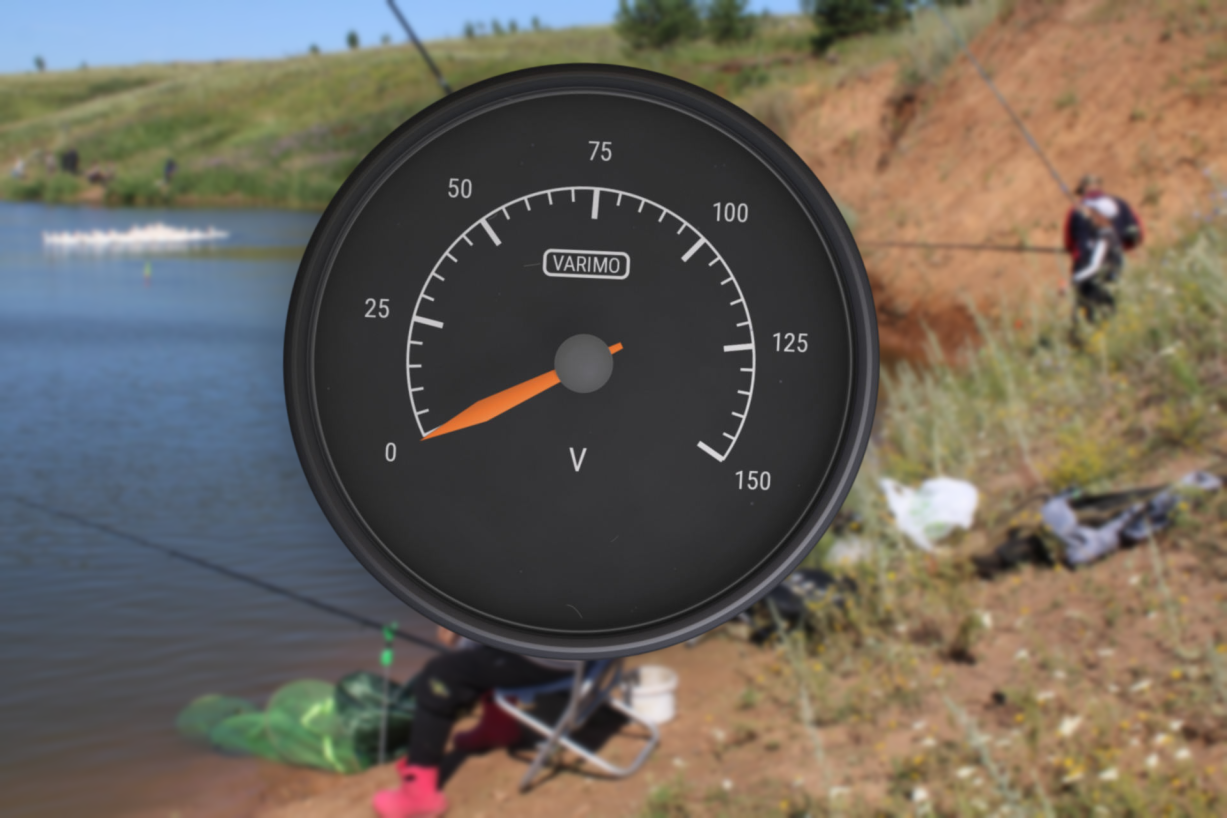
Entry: 0V
